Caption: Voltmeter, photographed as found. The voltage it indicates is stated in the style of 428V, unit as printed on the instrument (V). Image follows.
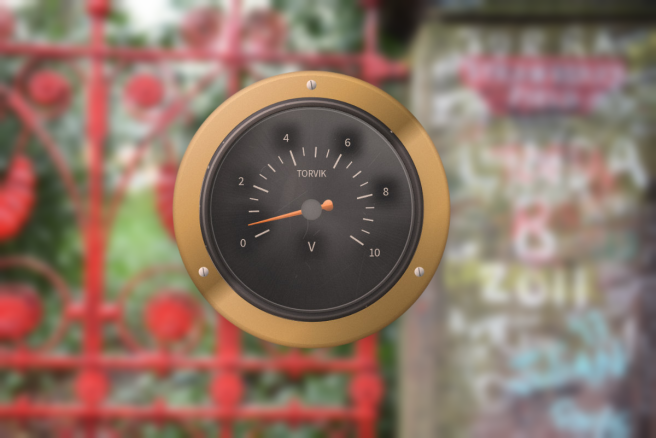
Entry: 0.5V
